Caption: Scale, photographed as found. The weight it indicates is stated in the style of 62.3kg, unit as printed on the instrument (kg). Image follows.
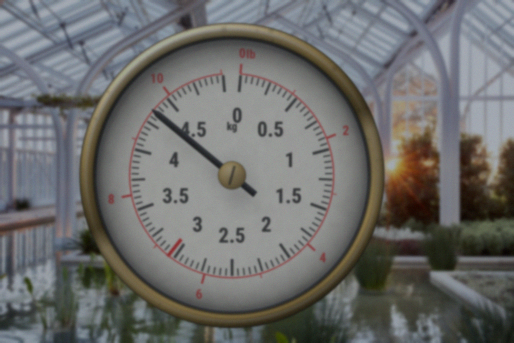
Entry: 4.35kg
